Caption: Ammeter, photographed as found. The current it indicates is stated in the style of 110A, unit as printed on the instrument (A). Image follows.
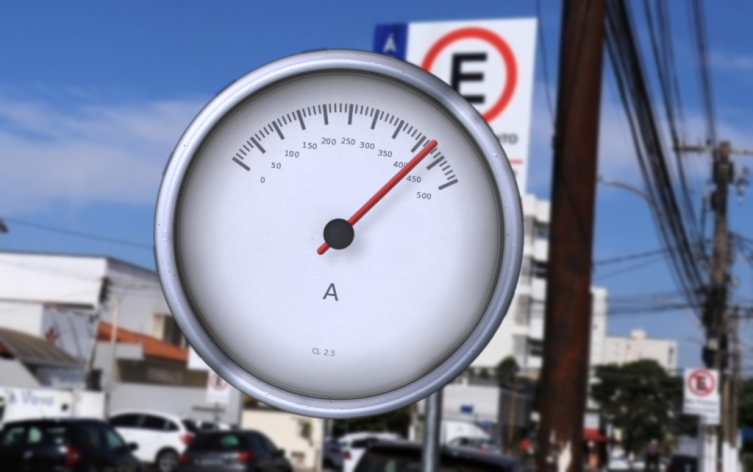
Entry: 420A
